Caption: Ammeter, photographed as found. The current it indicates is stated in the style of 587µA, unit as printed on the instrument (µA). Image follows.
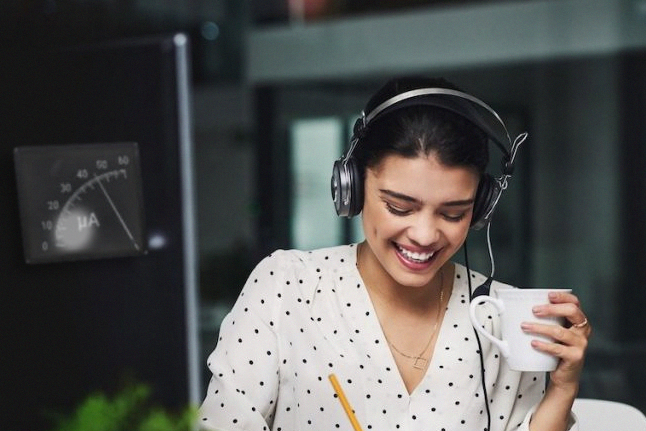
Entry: 45µA
